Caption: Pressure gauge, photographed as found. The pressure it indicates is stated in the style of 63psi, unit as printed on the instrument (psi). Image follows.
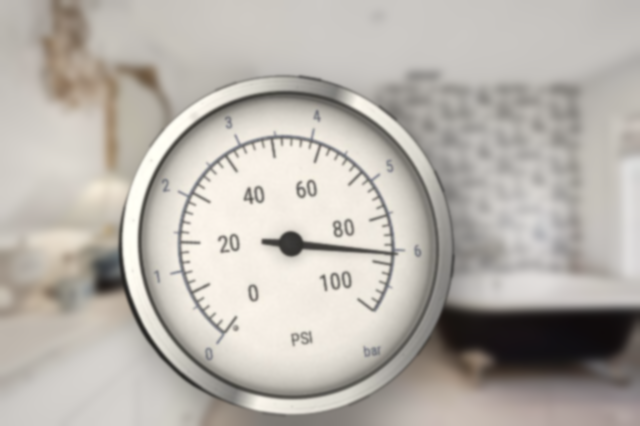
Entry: 88psi
